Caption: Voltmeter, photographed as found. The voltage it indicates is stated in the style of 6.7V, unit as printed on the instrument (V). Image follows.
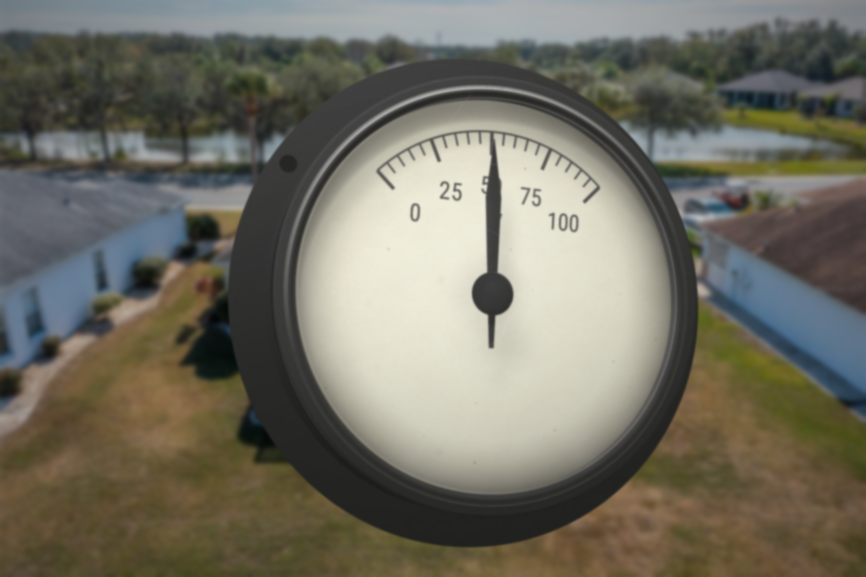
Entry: 50V
